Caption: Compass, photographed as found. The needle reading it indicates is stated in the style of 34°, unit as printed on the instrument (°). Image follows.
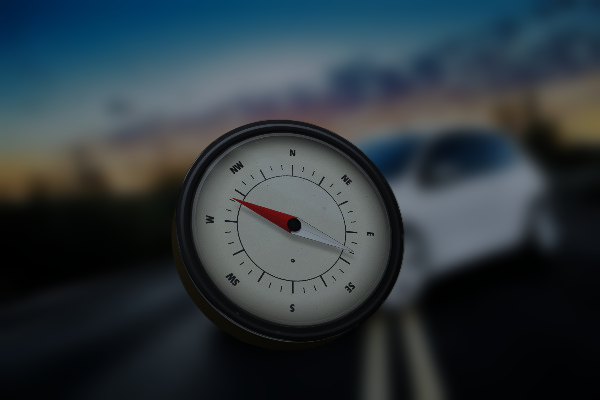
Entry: 290°
